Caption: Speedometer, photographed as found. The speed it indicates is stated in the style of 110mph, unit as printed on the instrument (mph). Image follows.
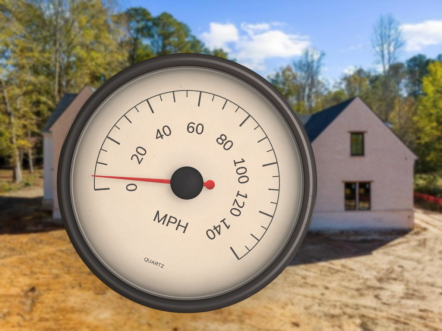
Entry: 5mph
